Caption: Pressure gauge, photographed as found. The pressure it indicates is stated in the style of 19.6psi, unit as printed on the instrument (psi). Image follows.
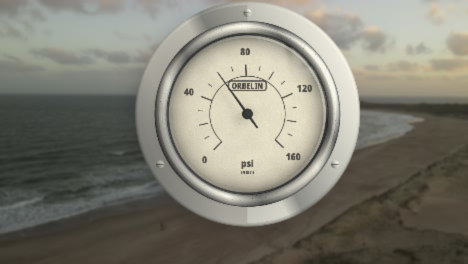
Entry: 60psi
